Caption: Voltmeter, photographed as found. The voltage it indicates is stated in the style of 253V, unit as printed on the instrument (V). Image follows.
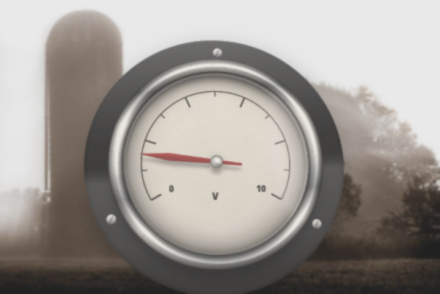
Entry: 1.5V
